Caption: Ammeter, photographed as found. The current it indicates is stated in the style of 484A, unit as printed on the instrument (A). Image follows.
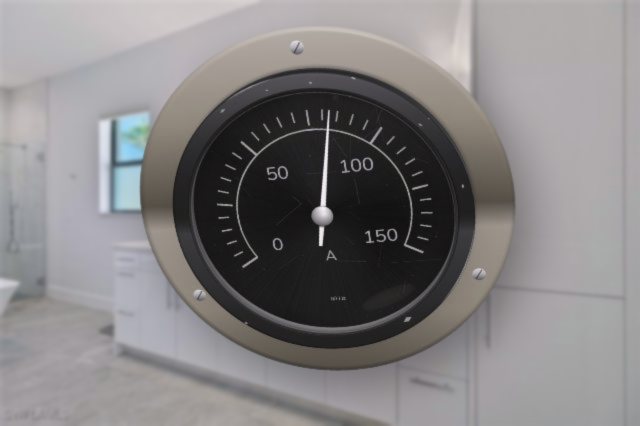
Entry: 82.5A
